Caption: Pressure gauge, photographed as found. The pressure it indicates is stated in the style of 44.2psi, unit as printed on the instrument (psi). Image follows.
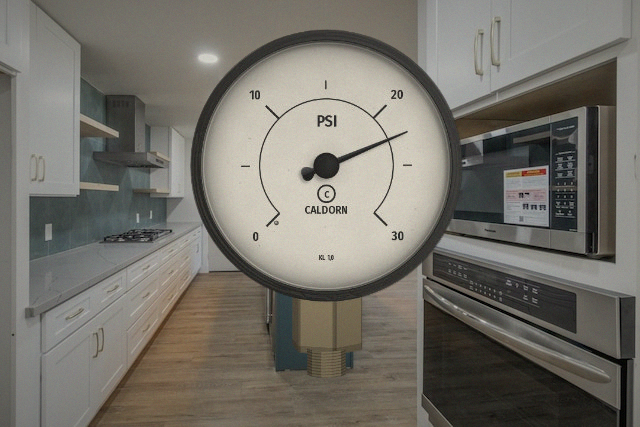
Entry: 22.5psi
